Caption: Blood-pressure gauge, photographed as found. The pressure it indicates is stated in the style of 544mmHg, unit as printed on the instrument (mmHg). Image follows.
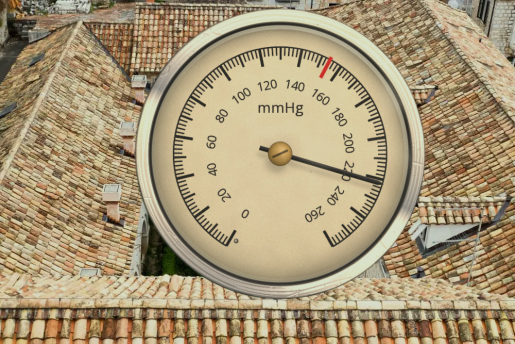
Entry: 222mmHg
